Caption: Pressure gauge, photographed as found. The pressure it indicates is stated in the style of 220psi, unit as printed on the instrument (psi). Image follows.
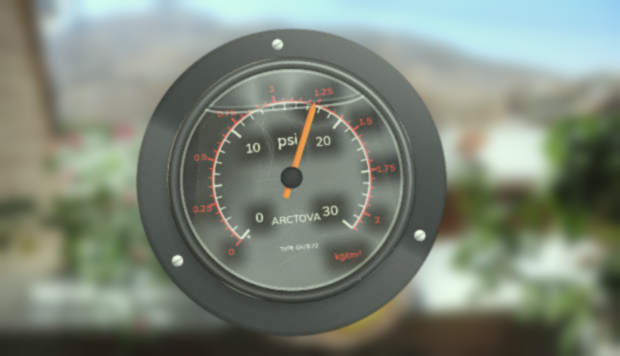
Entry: 17.5psi
